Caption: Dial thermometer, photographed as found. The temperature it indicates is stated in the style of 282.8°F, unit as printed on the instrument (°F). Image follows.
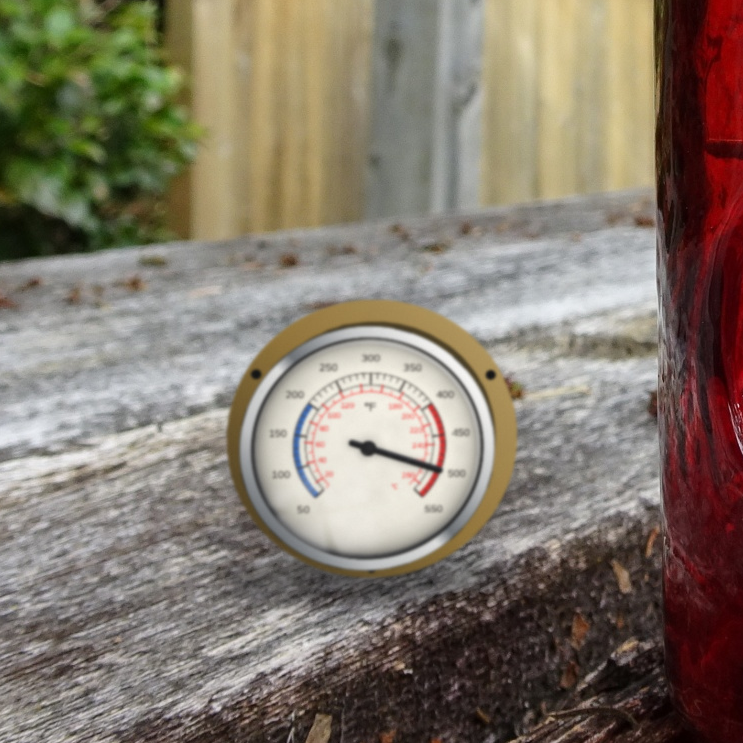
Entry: 500°F
